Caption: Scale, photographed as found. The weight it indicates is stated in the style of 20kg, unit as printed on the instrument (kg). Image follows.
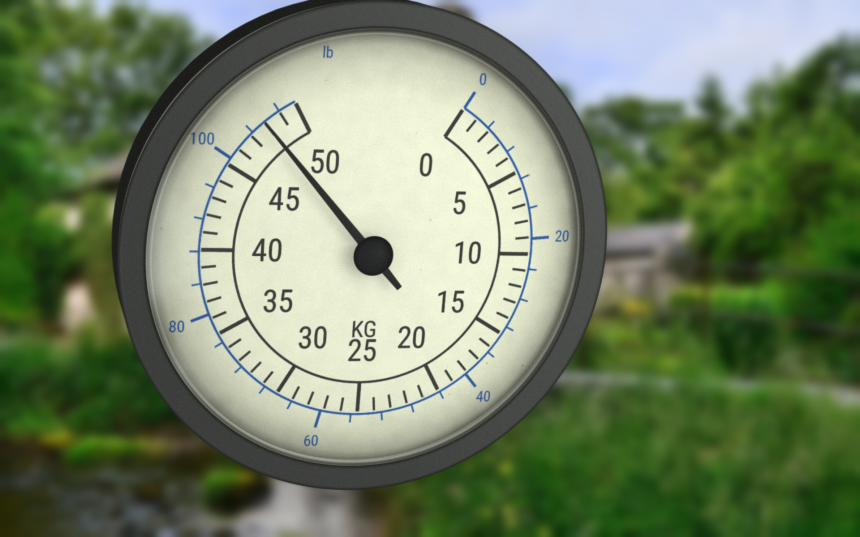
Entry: 48kg
